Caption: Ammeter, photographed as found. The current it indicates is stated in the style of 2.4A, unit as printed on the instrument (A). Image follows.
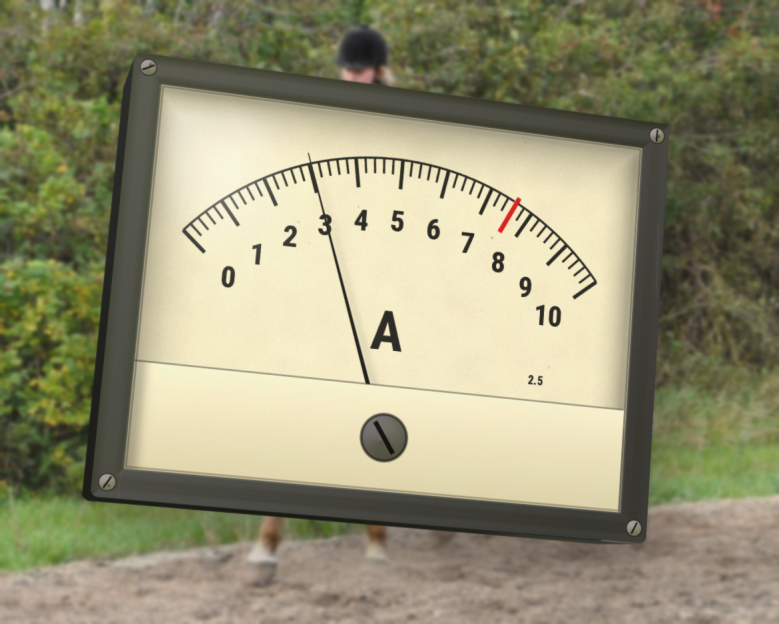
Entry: 3A
